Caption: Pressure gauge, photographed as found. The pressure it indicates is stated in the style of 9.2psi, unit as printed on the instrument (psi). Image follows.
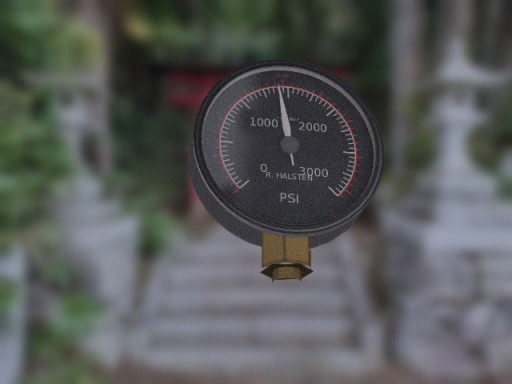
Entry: 1400psi
